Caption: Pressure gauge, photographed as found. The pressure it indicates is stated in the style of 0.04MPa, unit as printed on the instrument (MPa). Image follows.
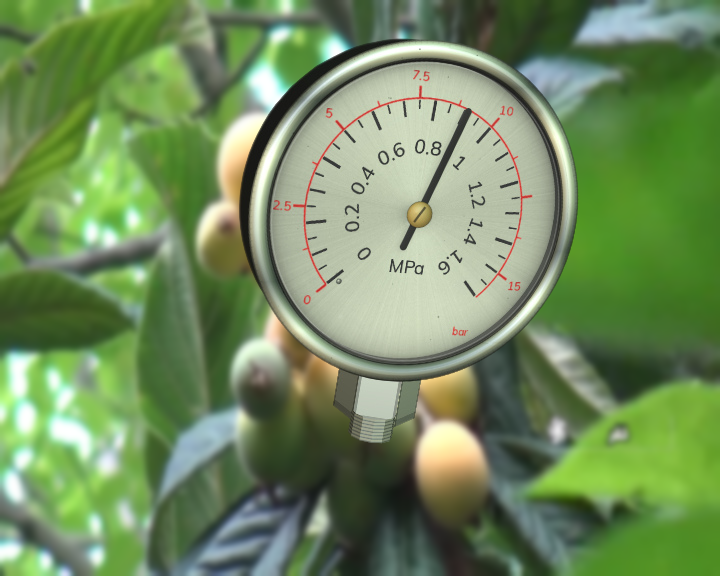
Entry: 0.9MPa
